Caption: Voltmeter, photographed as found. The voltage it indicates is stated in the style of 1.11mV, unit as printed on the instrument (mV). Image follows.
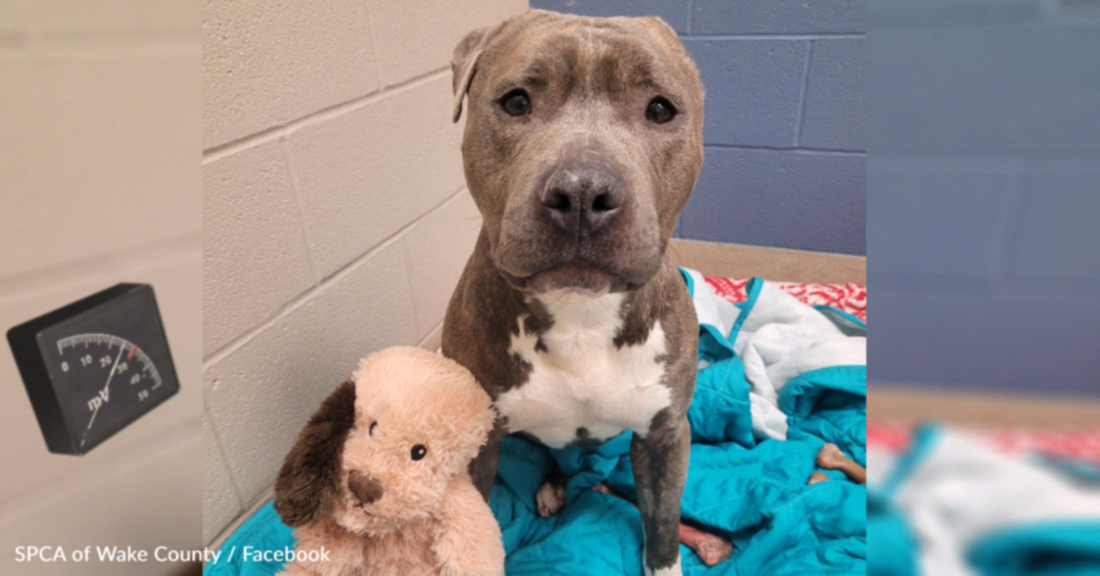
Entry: 25mV
